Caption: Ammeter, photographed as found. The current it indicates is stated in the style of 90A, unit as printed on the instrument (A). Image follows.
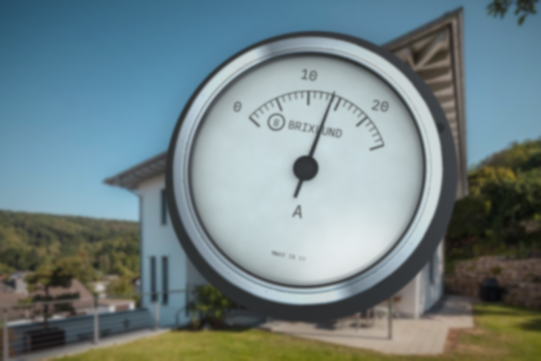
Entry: 14A
